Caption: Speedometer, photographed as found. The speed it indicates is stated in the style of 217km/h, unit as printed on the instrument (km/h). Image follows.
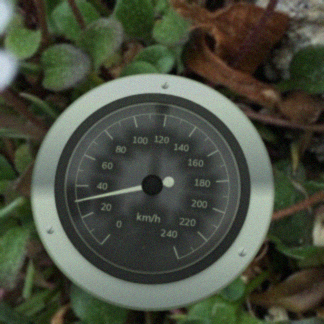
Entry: 30km/h
